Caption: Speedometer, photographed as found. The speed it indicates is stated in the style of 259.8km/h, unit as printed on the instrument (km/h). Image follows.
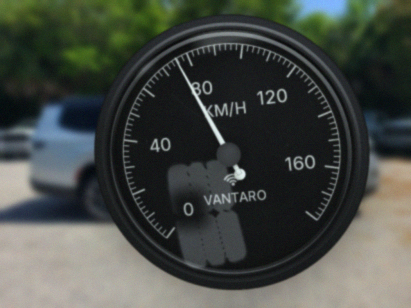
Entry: 76km/h
